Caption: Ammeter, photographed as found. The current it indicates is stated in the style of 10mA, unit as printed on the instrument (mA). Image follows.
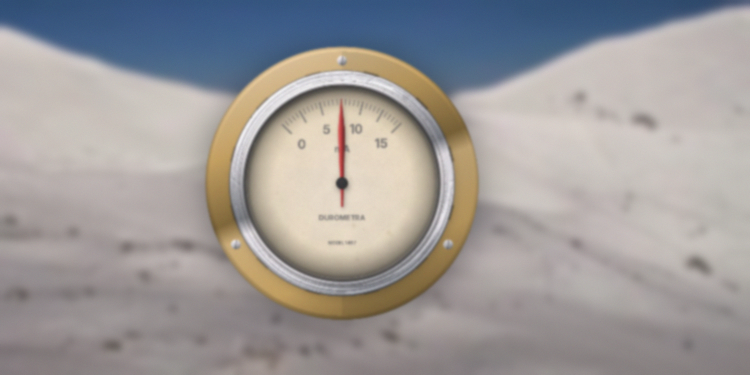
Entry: 7.5mA
